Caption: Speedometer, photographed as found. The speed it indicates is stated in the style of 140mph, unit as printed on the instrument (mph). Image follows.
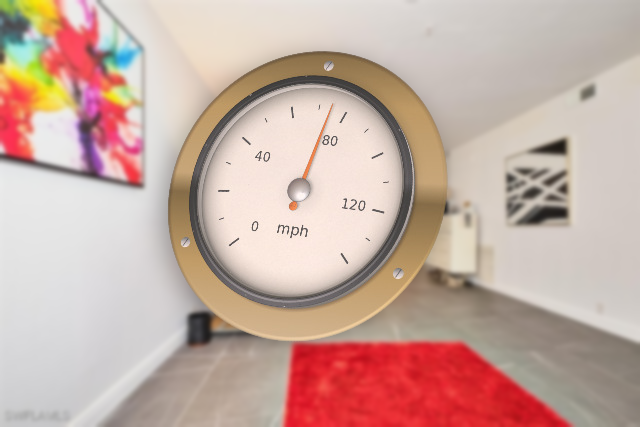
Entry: 75mph
